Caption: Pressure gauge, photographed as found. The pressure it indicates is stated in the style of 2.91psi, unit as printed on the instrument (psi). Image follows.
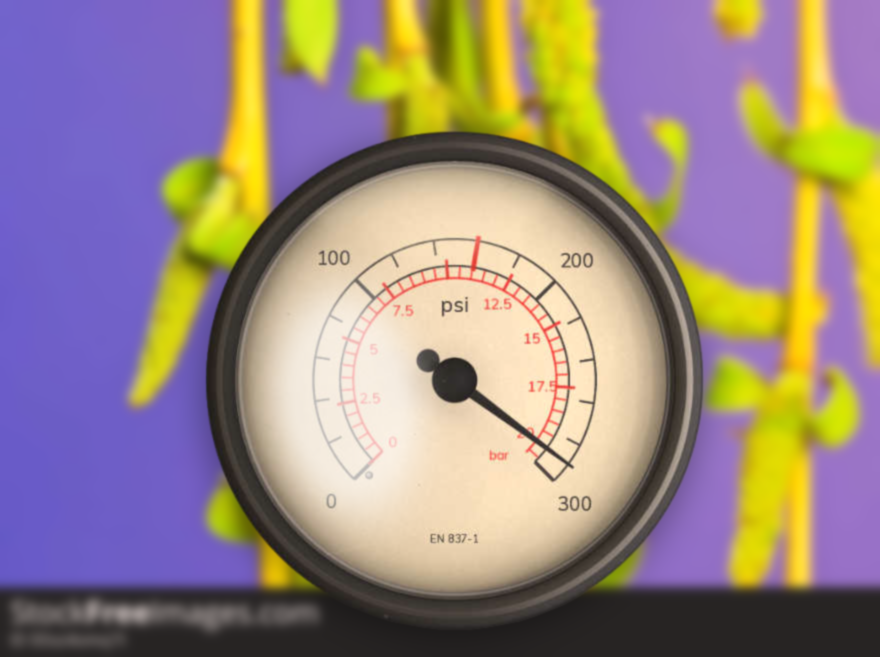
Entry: 290psi
